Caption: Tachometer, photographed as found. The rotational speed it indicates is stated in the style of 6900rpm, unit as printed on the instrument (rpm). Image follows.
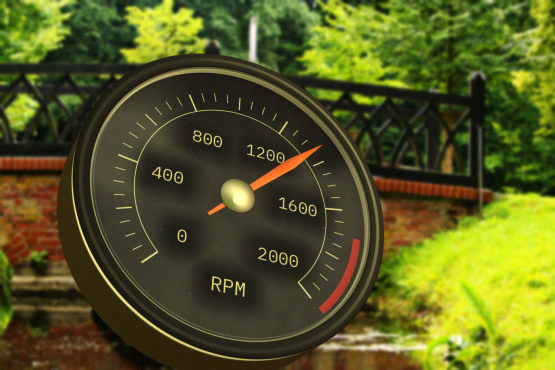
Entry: 1350rpm
